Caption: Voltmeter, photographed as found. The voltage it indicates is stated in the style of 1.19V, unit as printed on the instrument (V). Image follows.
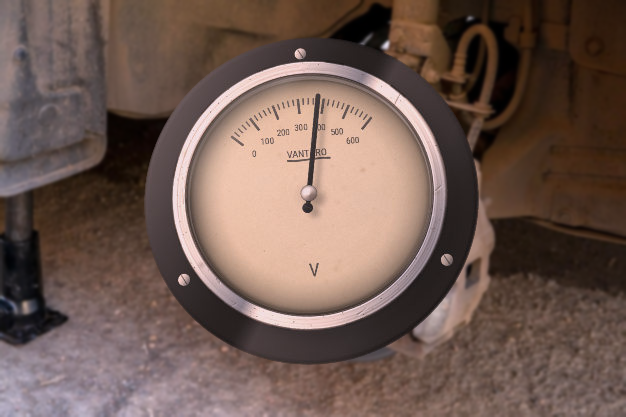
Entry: 380V
